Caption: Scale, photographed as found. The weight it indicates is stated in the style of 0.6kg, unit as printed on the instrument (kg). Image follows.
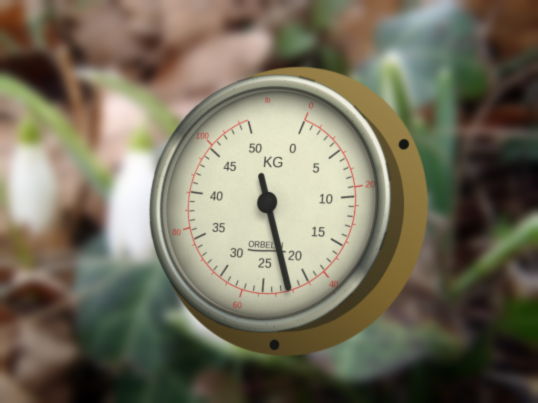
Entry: 22kg
